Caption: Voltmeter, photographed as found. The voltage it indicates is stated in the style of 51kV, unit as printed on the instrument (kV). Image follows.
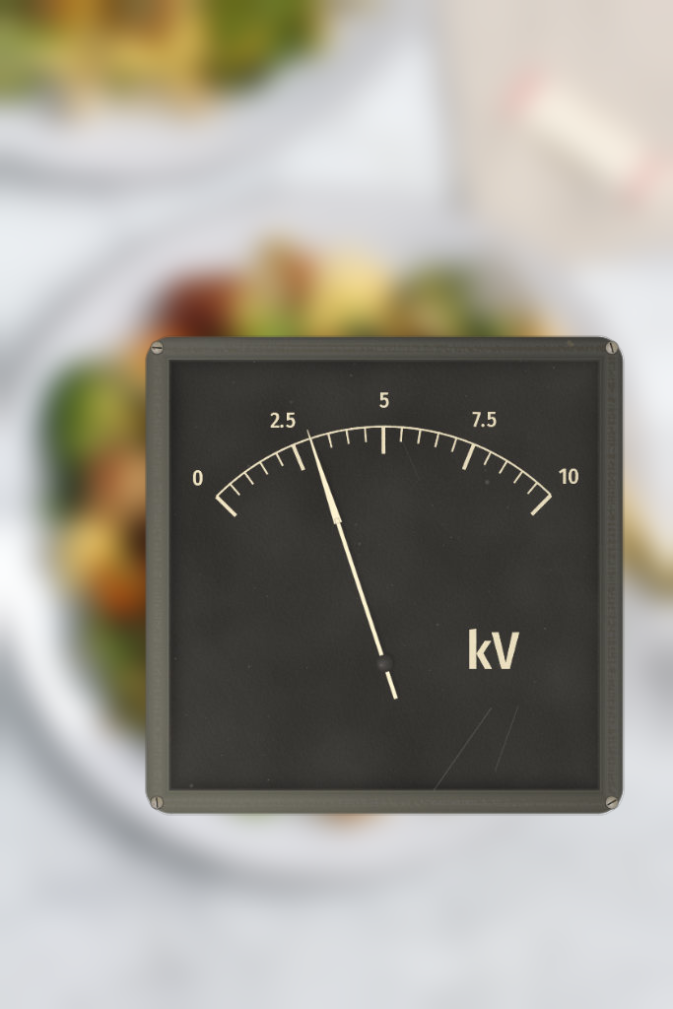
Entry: 3kV
